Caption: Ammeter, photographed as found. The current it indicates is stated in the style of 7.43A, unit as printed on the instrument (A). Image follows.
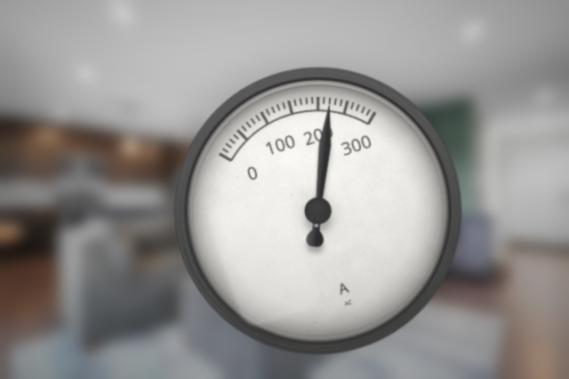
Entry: 220A
